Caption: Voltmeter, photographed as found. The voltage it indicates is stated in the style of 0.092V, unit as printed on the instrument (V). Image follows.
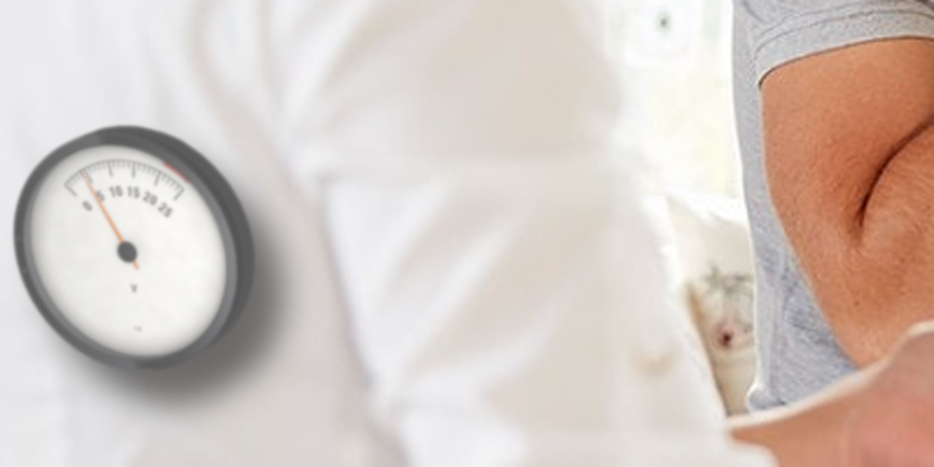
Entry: 5V
